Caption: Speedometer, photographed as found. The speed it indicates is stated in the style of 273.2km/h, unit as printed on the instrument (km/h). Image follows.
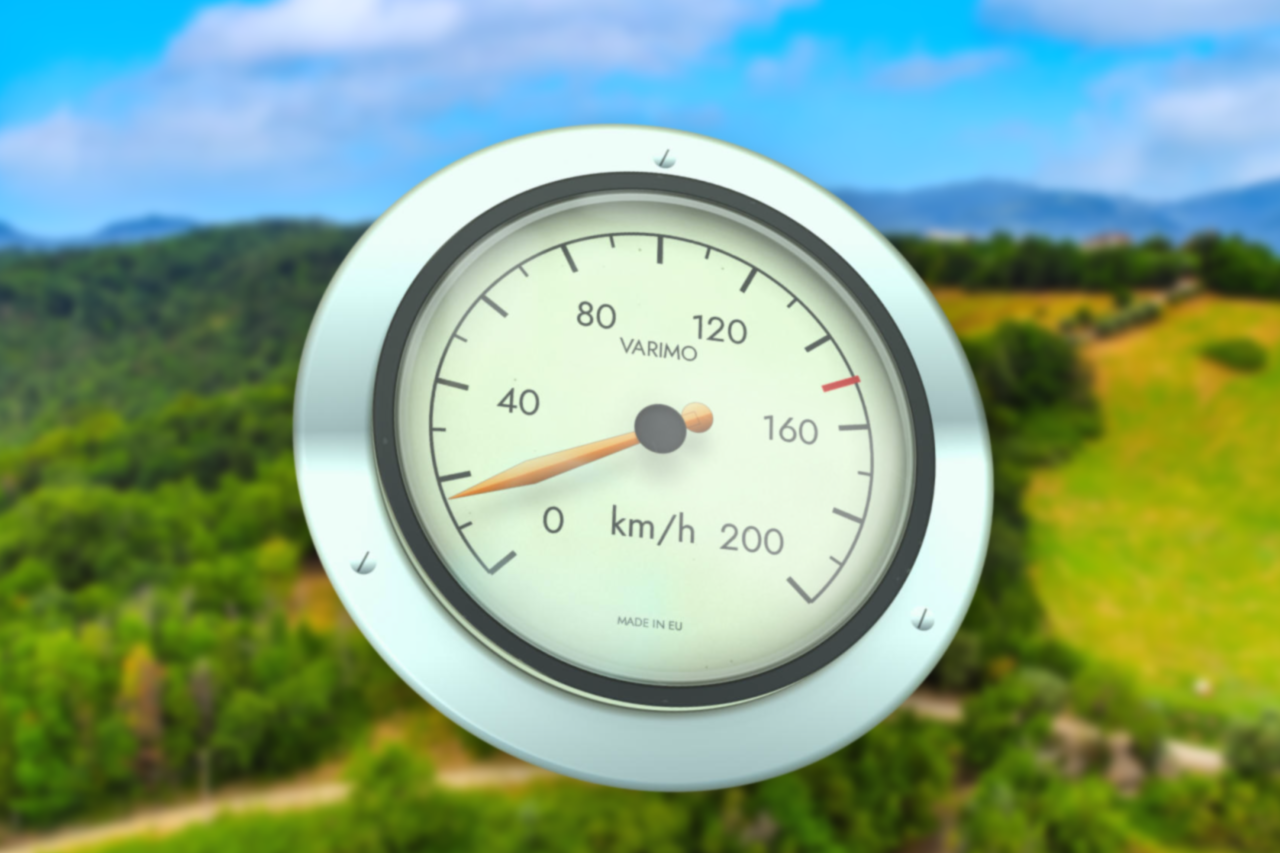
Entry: 15km/h
